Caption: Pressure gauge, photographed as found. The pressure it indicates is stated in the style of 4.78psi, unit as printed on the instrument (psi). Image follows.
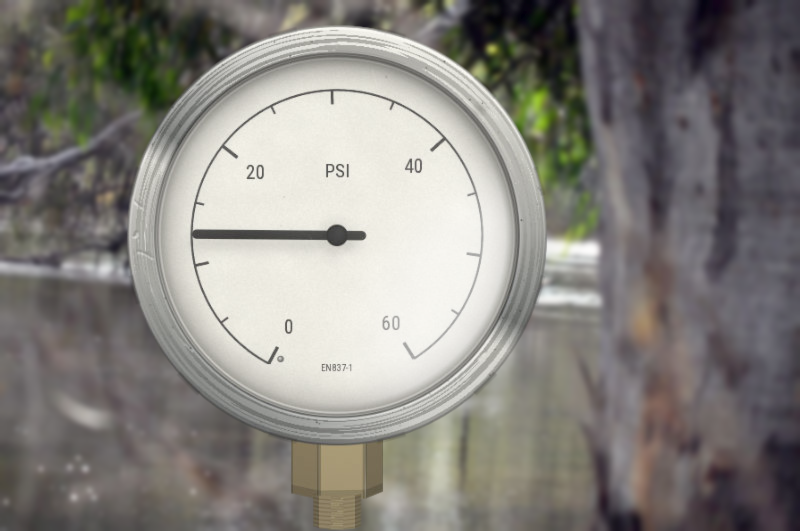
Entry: 12.5psi
